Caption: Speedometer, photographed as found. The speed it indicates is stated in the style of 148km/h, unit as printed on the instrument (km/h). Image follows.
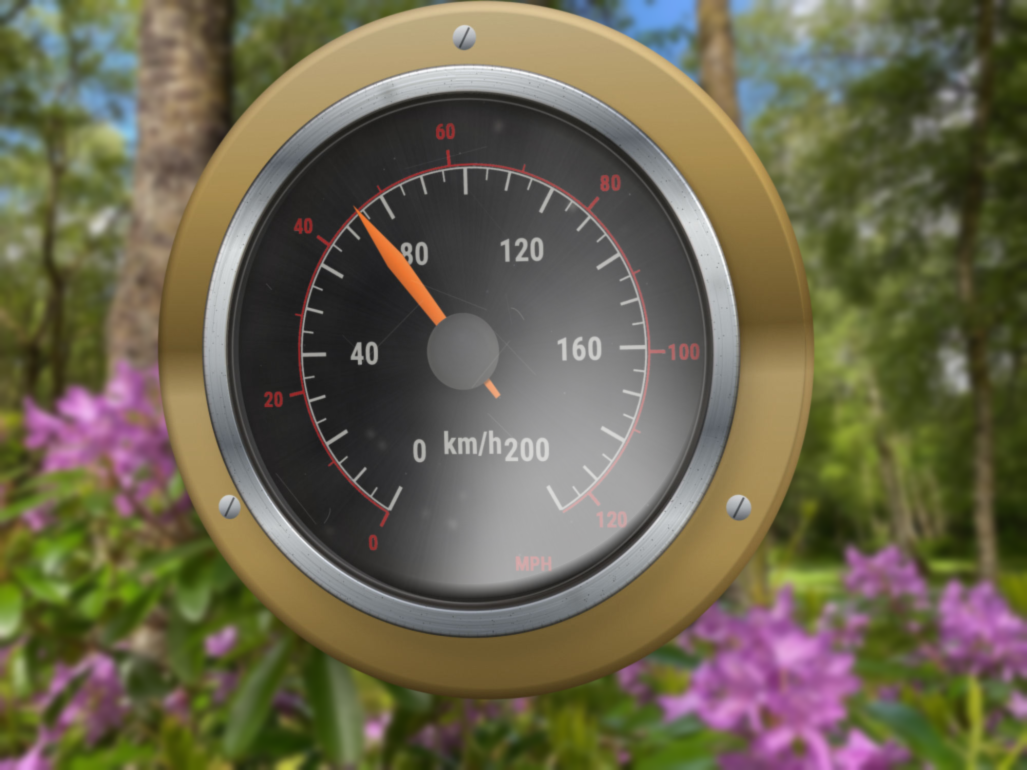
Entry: 75km/h
